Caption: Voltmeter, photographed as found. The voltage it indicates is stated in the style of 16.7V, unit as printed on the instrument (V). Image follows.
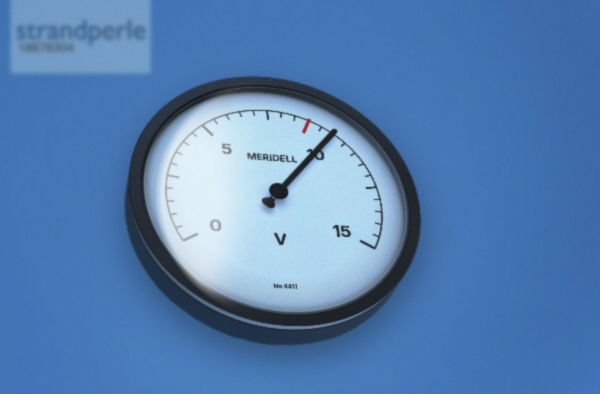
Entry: 10V
